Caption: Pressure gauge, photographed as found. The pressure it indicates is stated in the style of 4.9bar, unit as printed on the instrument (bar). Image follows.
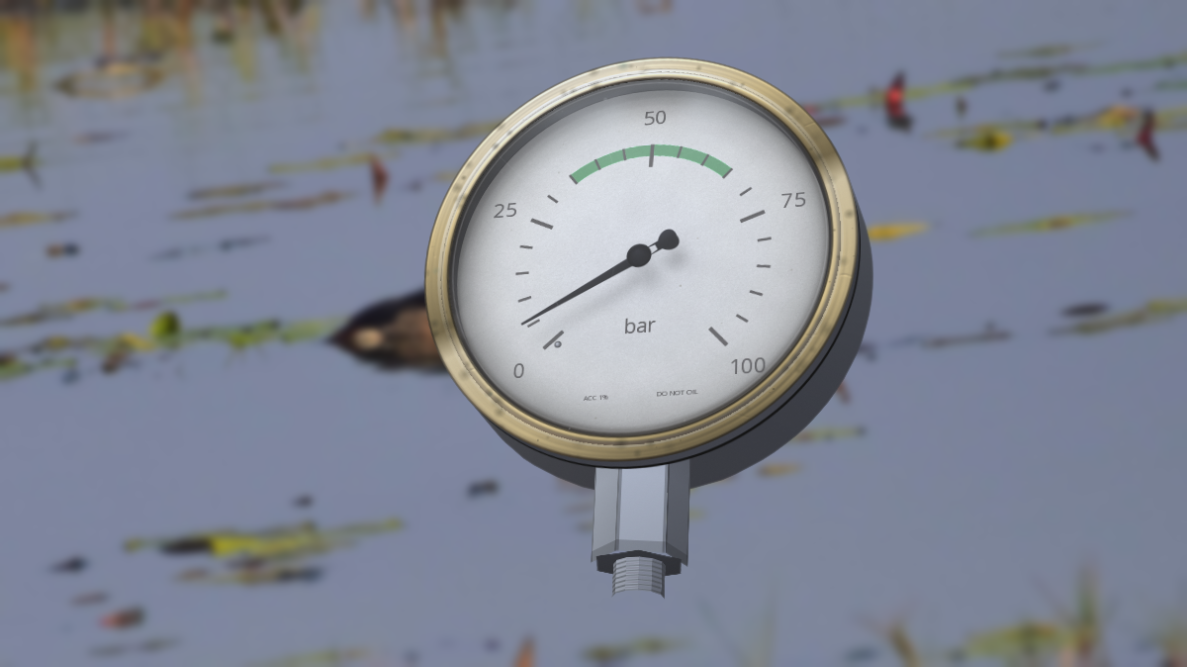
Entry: 5bar
